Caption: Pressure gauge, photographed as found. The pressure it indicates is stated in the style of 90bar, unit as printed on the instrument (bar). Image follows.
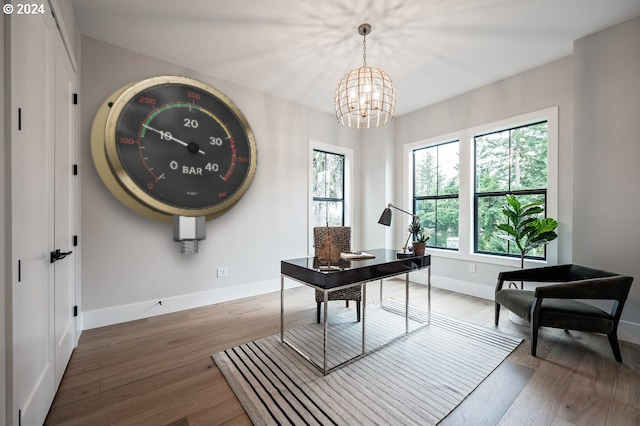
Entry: 10bar
